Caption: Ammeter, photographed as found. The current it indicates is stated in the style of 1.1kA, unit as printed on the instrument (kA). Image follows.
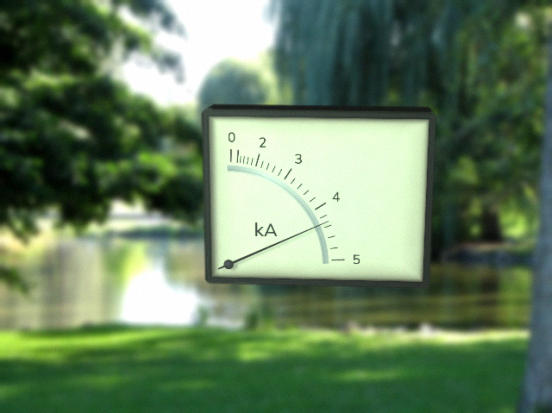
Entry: 4.3kA
